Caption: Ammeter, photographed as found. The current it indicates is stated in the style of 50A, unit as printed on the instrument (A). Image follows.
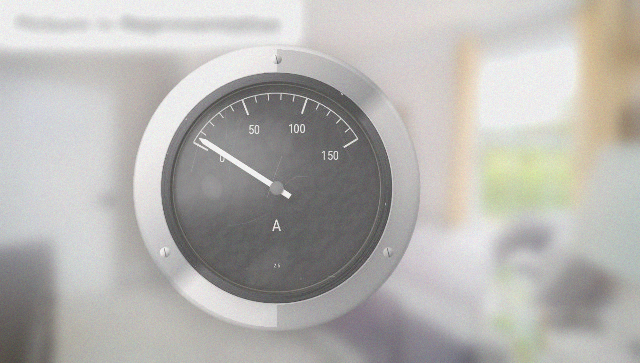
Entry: 5A
